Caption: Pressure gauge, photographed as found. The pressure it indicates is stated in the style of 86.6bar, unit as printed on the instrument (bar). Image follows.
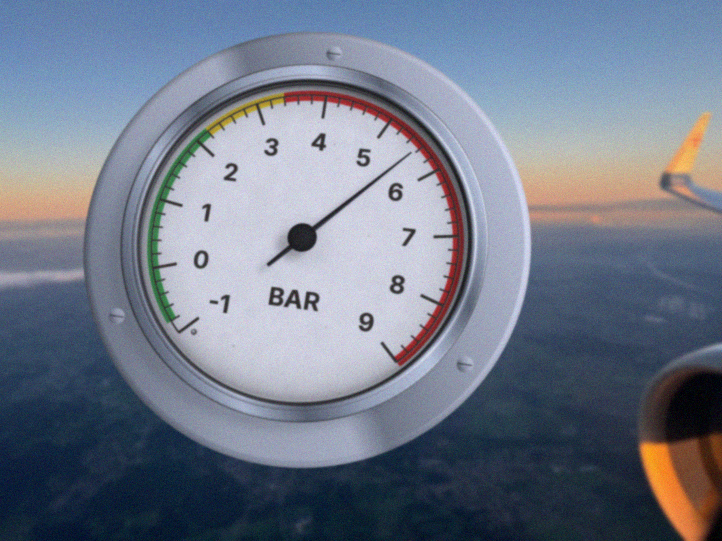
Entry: 5.6bar
